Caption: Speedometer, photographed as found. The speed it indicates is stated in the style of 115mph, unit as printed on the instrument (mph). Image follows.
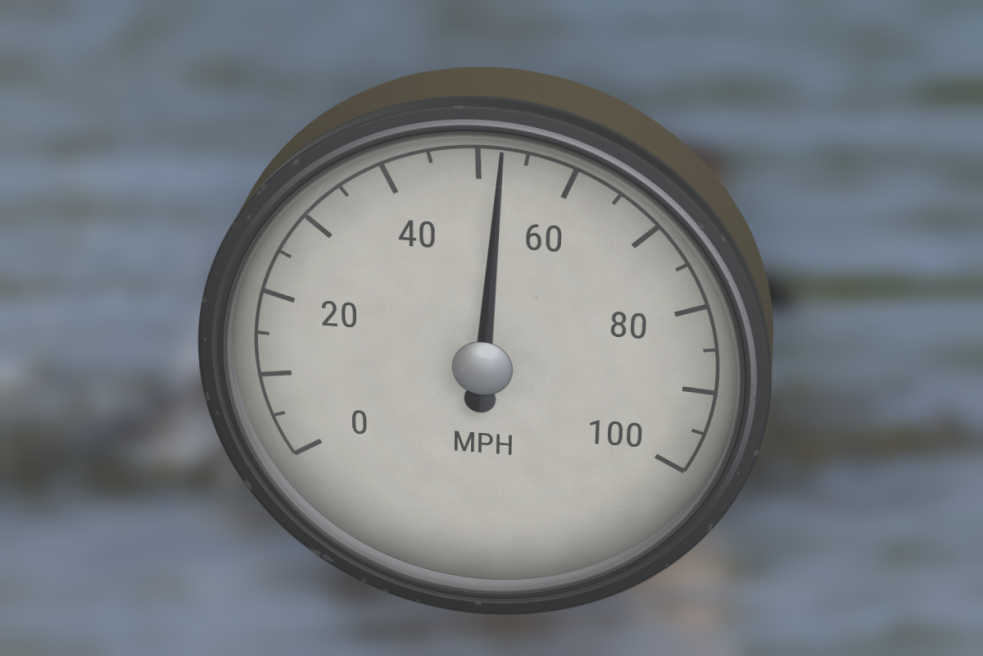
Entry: 52.5mph
